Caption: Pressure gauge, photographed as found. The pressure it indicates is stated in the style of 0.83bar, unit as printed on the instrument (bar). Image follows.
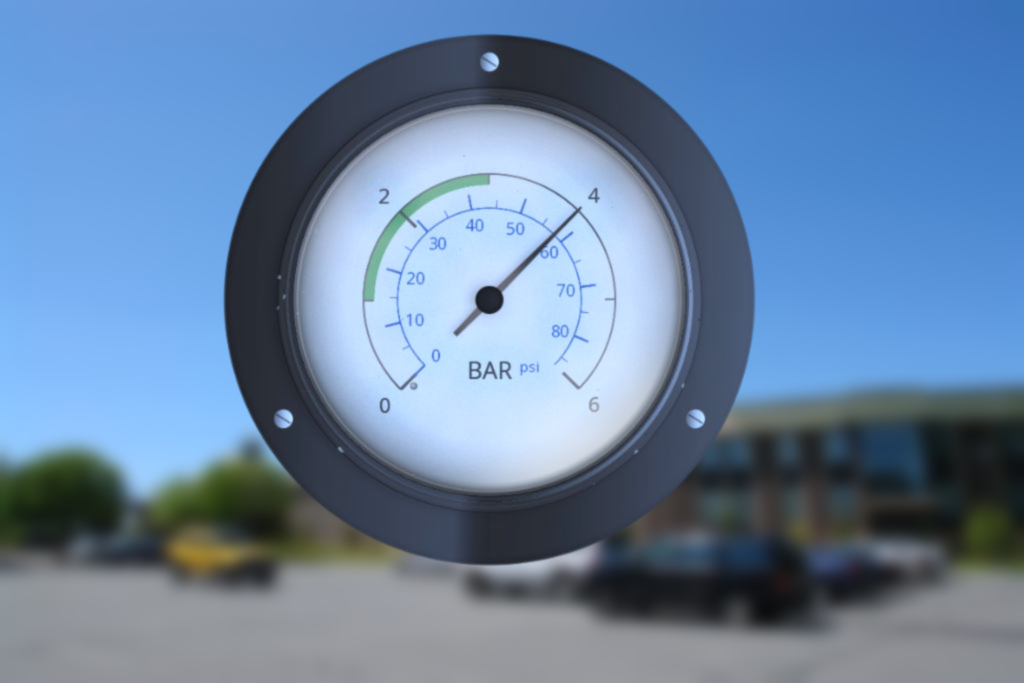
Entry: 4bar
